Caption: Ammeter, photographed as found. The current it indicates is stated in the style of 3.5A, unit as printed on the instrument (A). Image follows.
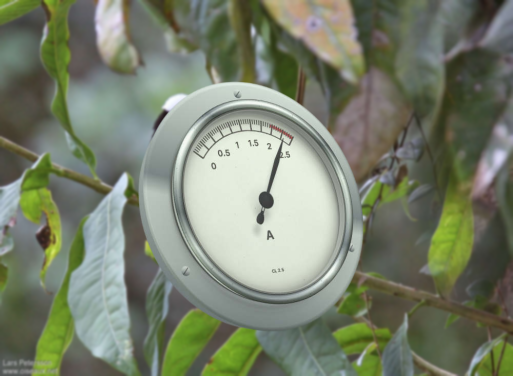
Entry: 2.25A
